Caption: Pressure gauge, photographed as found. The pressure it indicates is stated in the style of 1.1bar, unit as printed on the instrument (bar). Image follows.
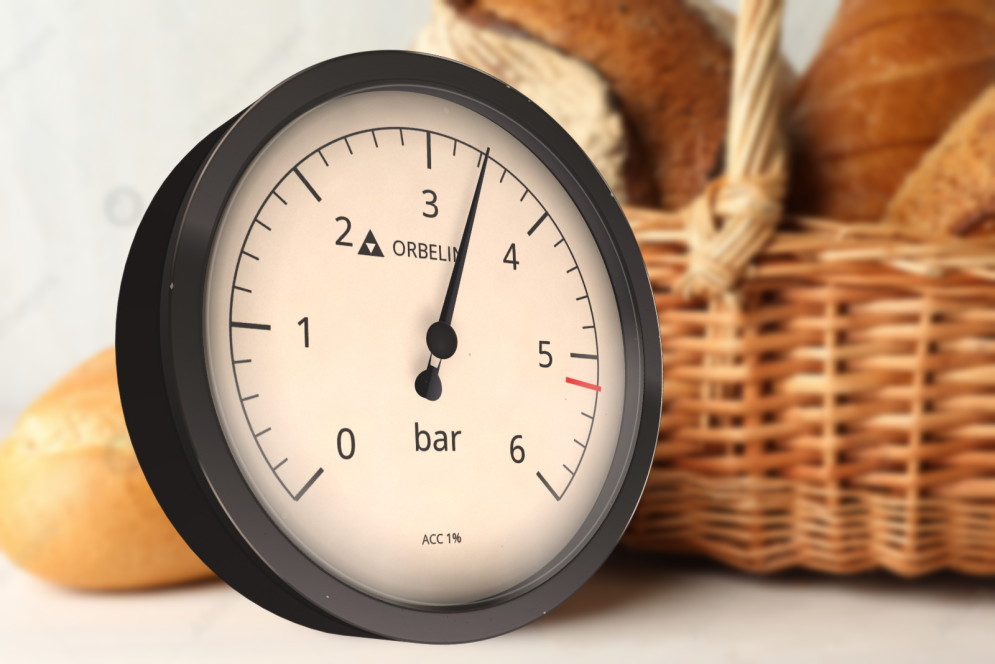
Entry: 3.4bar
